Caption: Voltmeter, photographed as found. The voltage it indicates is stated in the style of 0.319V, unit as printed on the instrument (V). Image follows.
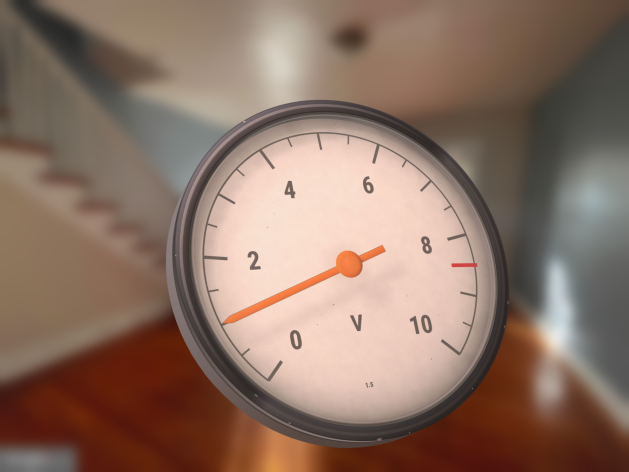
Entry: 1V
